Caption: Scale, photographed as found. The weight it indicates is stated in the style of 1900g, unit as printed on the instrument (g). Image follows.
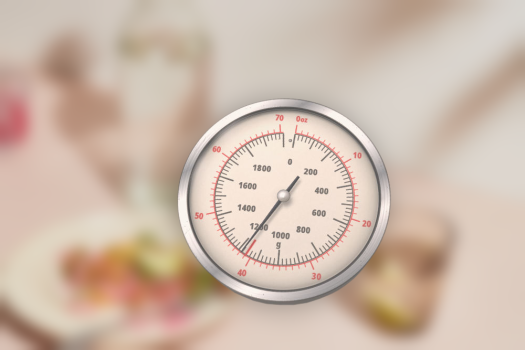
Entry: 1180g
